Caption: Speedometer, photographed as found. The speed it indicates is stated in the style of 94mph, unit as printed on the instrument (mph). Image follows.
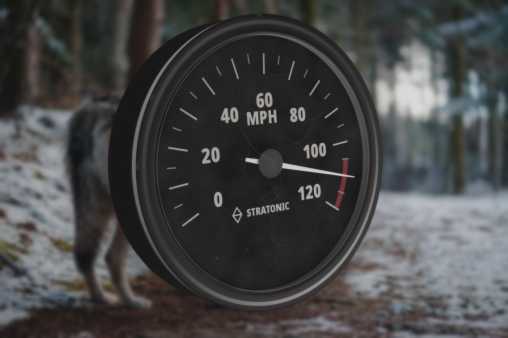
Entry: 110mph
